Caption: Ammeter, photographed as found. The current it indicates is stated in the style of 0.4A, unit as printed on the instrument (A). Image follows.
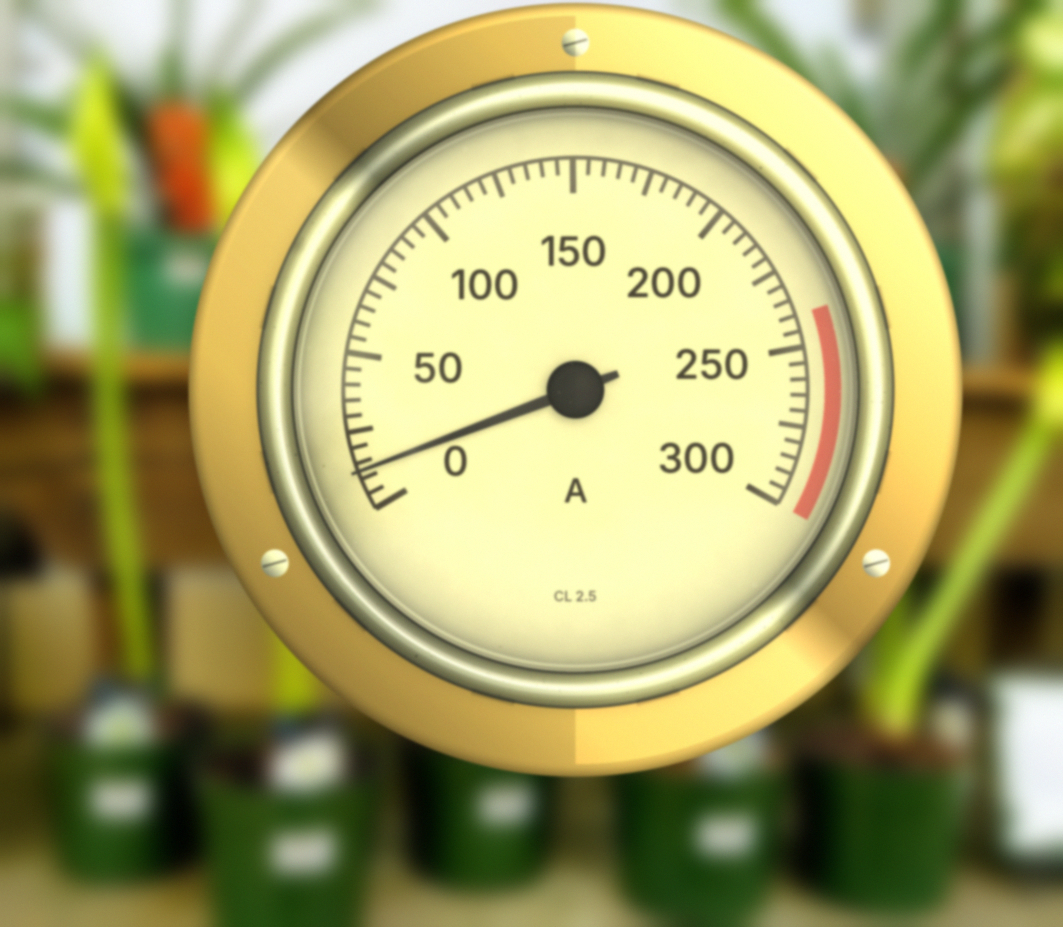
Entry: 12.5A
